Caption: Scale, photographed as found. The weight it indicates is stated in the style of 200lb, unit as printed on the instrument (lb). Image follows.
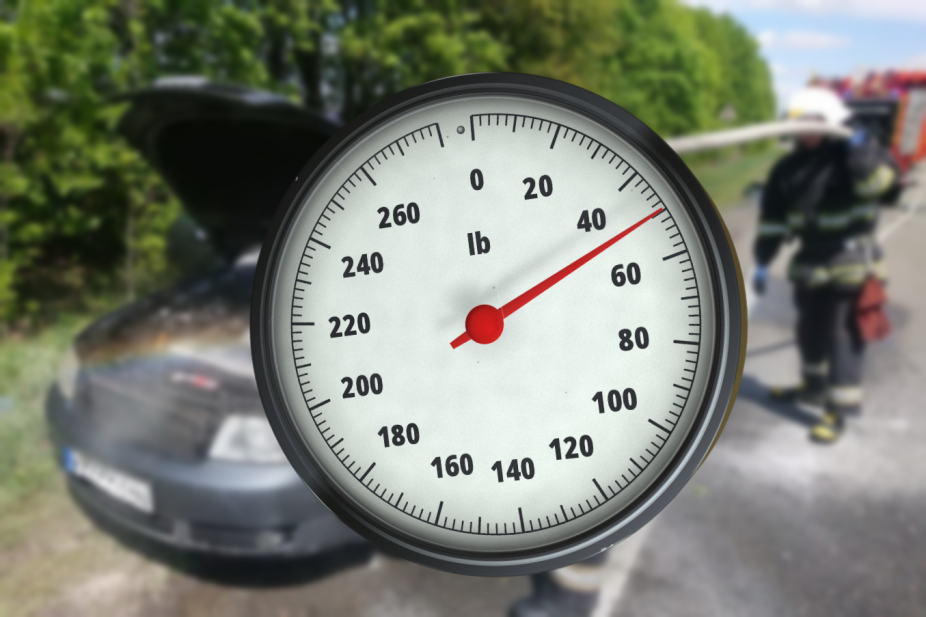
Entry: 50lb
